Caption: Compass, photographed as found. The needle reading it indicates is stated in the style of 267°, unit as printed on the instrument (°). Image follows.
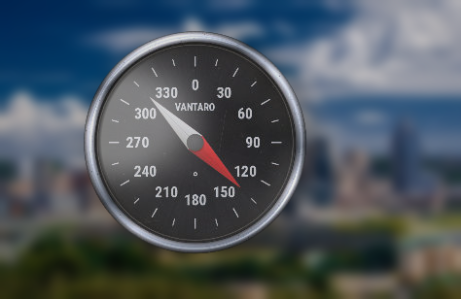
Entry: 135°
